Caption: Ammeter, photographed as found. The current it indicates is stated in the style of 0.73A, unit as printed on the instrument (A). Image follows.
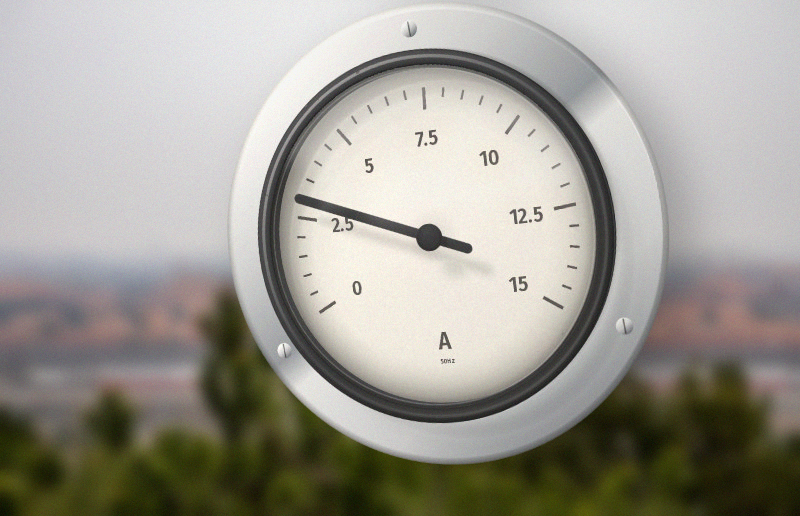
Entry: 3A
